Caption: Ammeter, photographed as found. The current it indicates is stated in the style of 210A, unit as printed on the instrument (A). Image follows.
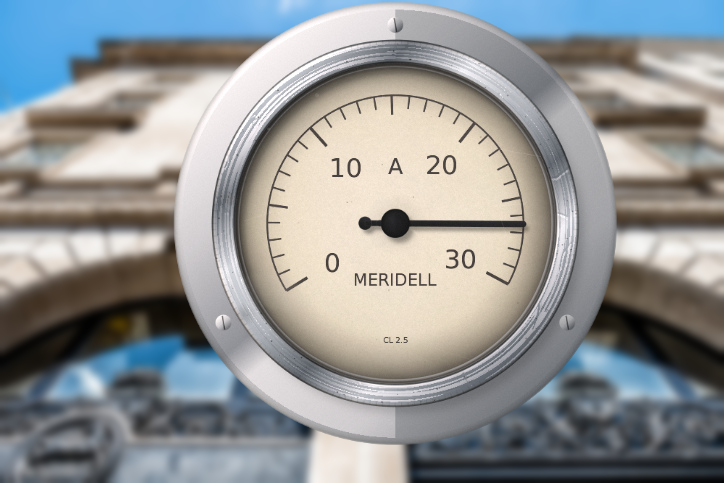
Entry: 26.5A
